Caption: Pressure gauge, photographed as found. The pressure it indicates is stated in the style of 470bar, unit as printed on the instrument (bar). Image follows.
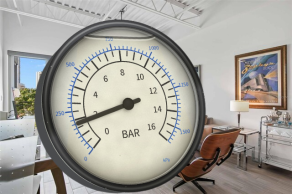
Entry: 1.75bar
